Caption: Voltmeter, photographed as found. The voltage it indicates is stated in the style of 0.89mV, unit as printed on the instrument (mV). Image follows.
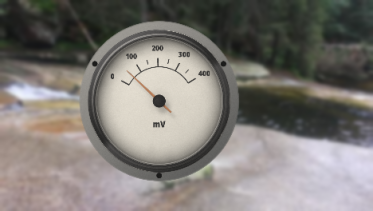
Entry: 50mV
